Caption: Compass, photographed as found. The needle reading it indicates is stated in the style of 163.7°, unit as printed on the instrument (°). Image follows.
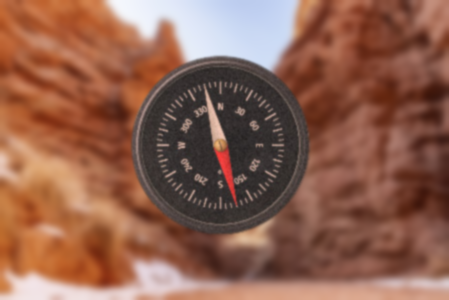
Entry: 165°
